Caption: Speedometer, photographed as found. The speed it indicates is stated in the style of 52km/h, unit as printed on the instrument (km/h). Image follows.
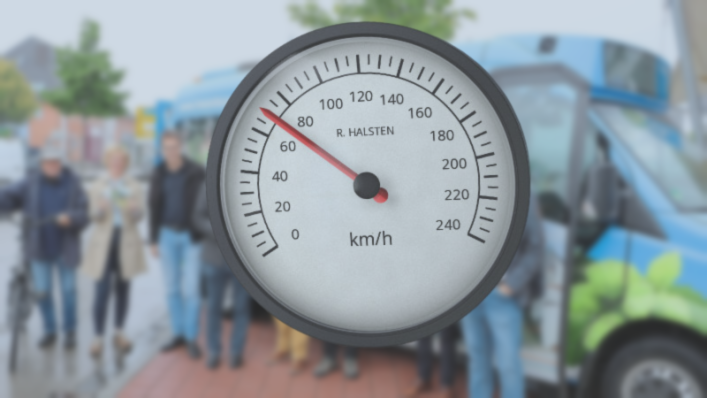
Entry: 70km/h
